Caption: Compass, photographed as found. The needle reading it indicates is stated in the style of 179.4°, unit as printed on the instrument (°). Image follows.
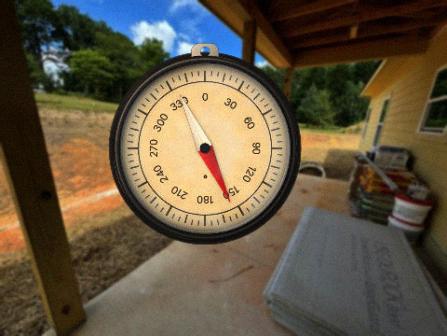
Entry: 155°
